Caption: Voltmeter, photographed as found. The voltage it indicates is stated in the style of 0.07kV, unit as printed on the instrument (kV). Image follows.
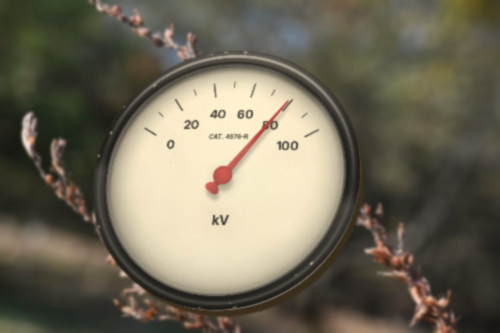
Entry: 80kV
